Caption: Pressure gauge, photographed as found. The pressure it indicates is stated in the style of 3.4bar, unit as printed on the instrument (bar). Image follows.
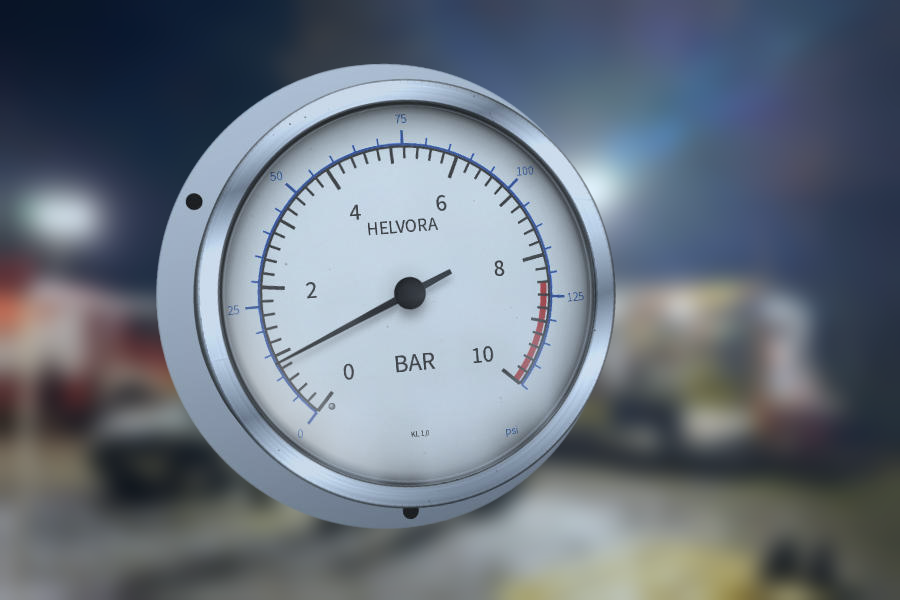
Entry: 0.9bar
